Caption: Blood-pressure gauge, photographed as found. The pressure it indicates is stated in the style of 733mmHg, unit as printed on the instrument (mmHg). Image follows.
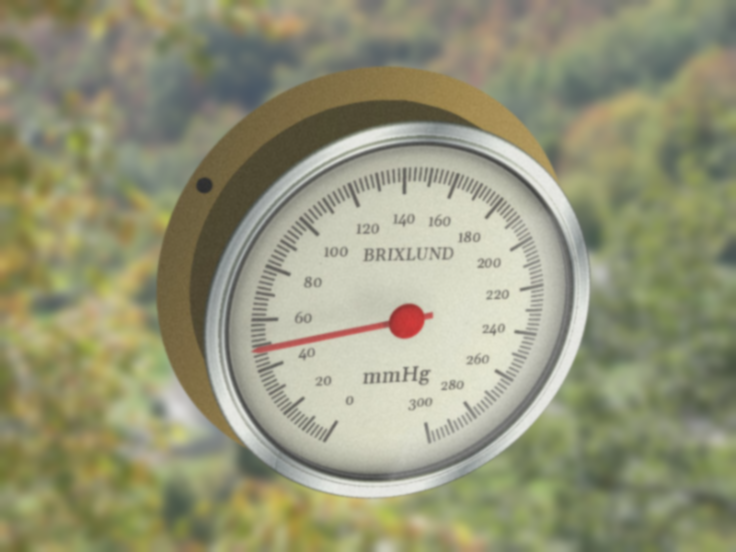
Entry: 50mmHg
